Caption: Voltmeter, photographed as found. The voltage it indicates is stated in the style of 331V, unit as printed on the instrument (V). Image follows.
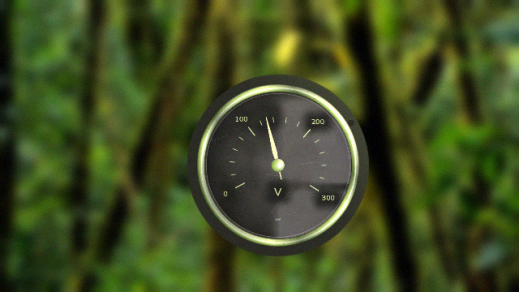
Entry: 130V
